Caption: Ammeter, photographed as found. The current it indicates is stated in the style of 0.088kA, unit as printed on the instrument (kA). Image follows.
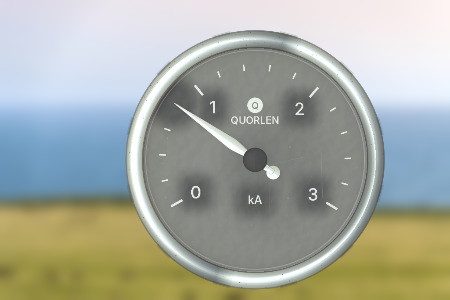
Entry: 0.8kA
